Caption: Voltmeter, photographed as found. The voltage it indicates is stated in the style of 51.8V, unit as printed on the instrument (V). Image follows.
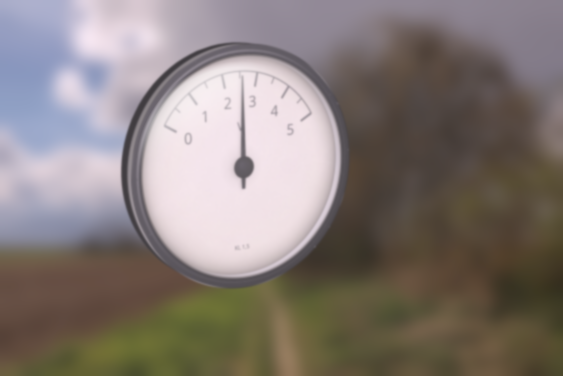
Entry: 2.5V
